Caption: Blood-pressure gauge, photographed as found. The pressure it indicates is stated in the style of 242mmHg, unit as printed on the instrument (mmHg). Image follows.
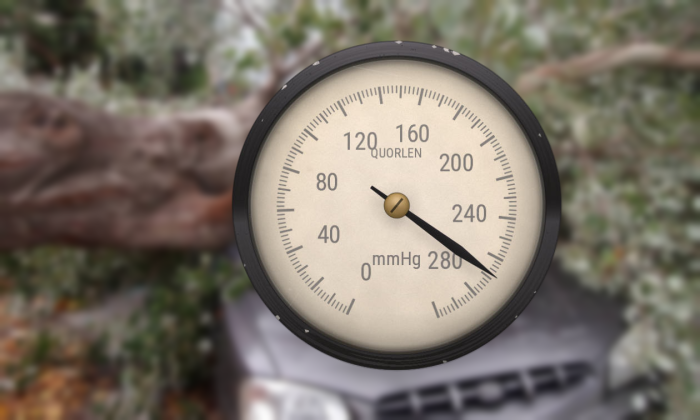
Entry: 268mmHg
